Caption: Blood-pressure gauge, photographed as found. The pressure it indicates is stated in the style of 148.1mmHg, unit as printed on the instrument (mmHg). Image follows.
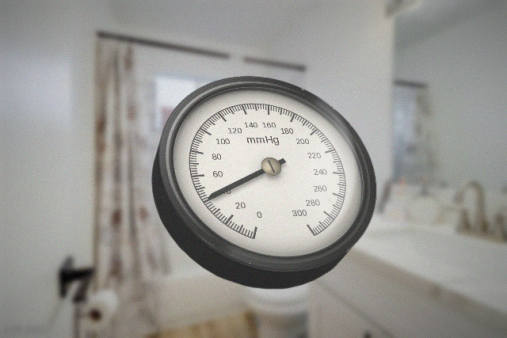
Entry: 40mmHg
